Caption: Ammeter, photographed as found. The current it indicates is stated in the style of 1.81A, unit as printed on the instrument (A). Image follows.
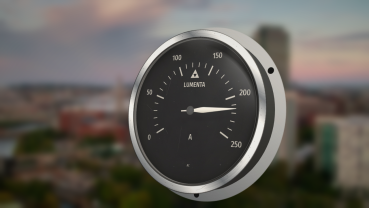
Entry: 215A
